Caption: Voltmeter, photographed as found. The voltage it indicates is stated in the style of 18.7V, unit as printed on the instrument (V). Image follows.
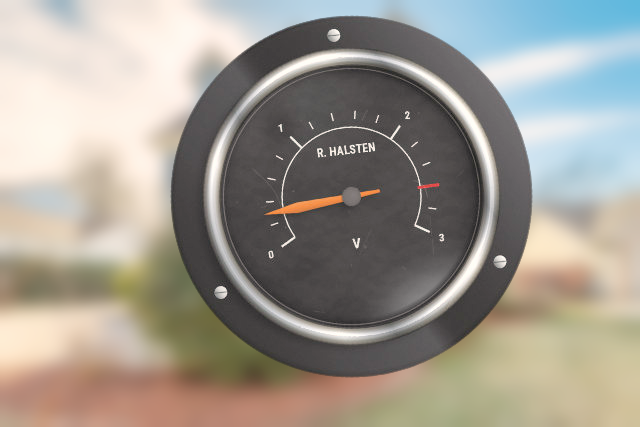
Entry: 0.3V
